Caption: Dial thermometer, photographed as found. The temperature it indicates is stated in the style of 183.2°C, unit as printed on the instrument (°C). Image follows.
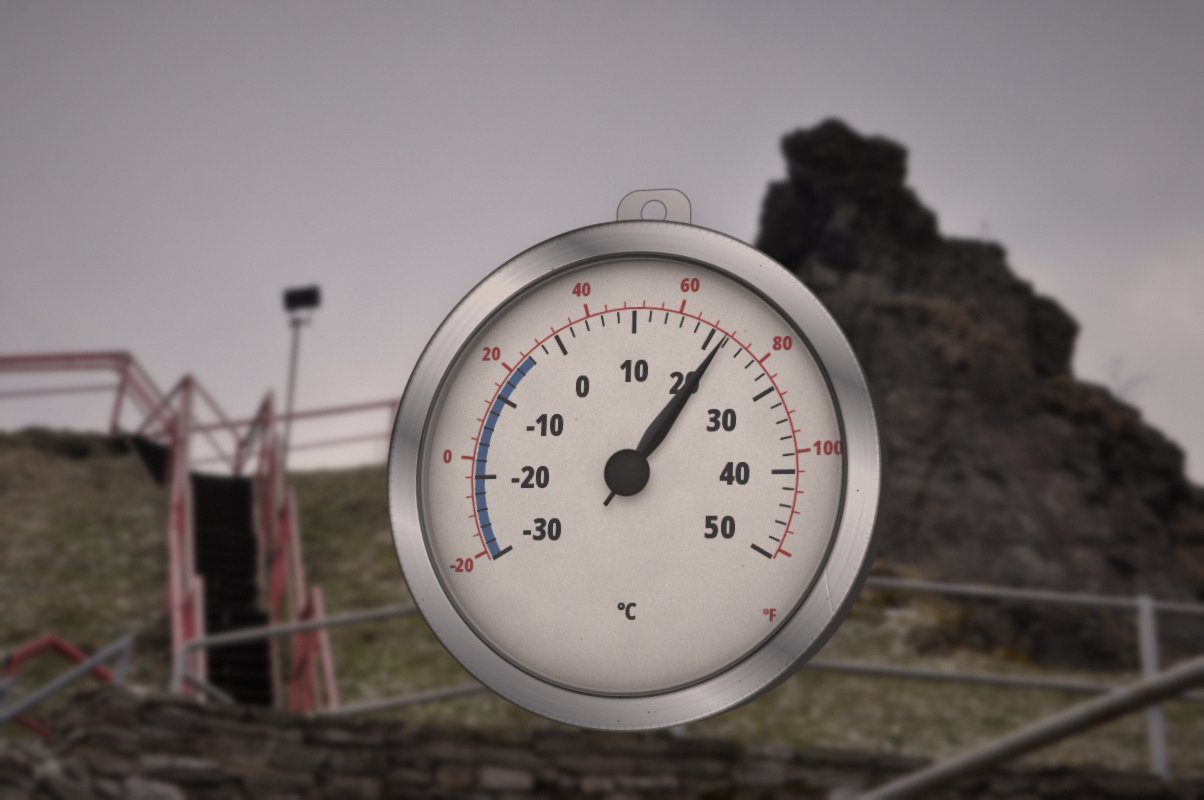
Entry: 22°C
